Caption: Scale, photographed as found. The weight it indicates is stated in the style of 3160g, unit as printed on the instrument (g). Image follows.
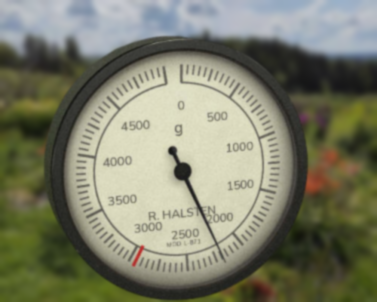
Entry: 2200g
